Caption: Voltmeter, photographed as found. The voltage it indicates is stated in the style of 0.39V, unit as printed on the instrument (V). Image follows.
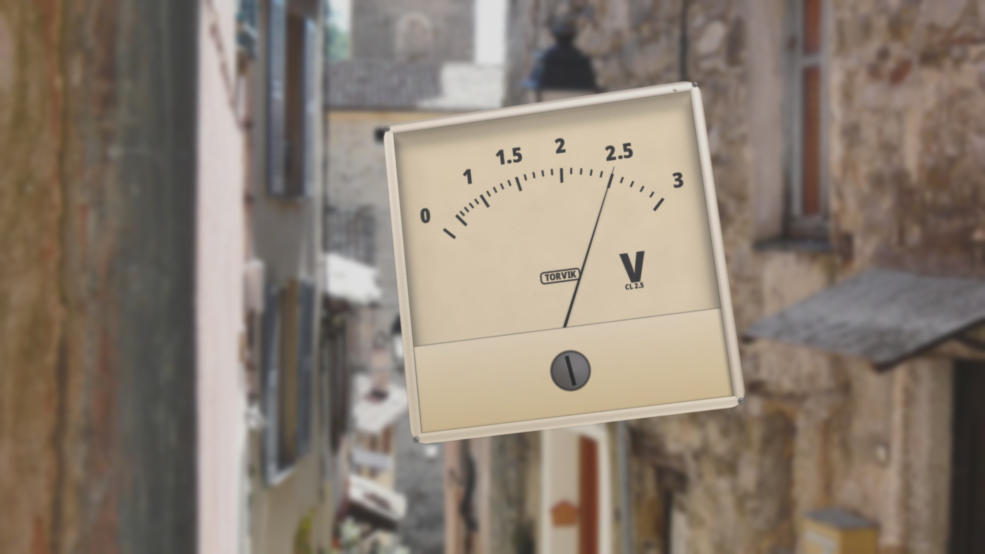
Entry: 2.5V
